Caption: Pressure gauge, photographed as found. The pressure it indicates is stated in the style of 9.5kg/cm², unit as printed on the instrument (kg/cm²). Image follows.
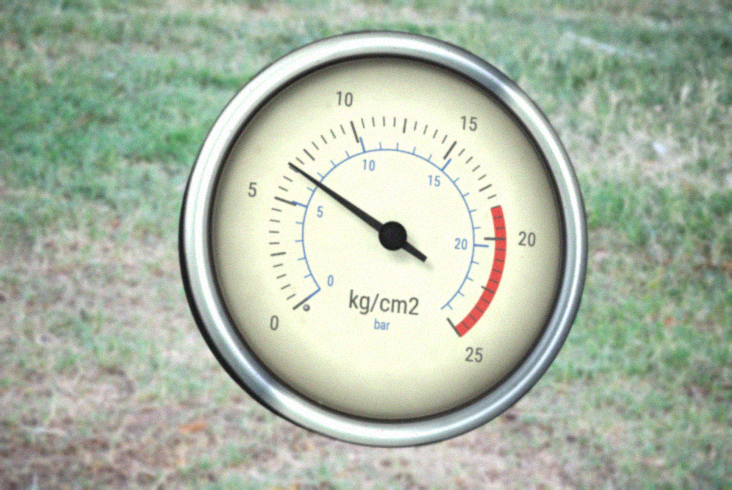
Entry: 6.5kg/cm²
